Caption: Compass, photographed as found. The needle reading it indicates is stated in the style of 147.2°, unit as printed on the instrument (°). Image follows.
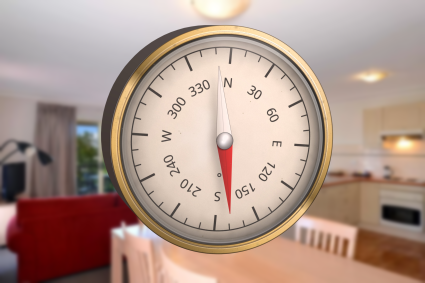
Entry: 170°
